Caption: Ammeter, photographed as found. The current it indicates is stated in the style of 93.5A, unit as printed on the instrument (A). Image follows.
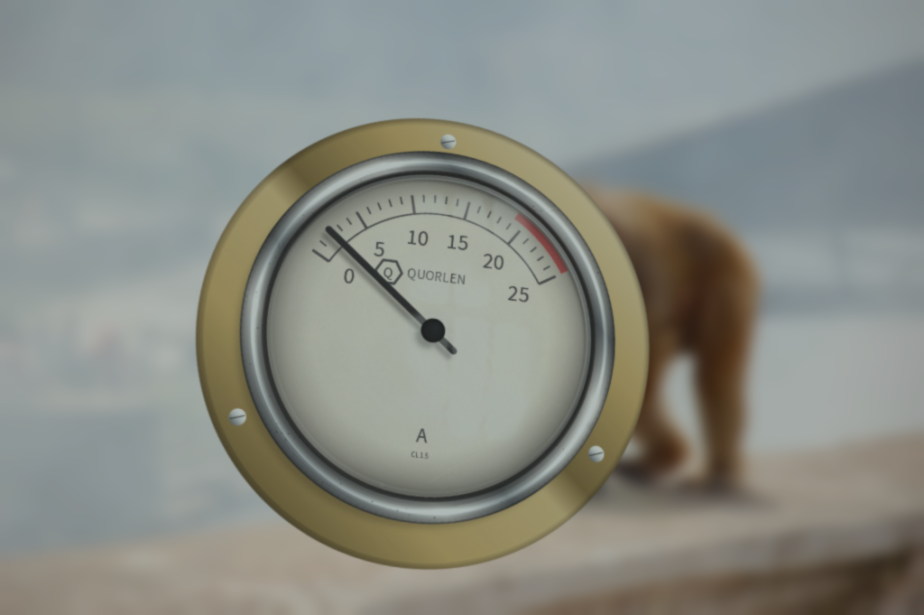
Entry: 2A
